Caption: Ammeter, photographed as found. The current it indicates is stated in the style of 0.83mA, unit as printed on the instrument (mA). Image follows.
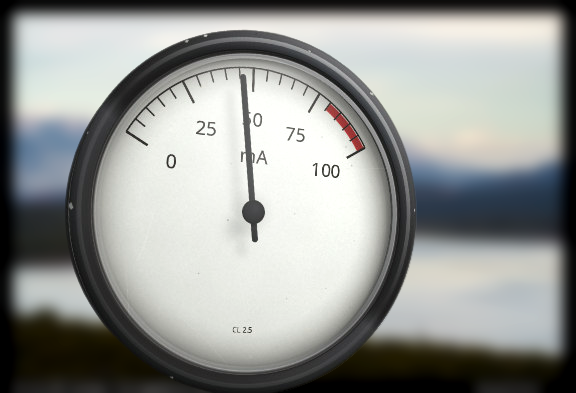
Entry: 45mA
